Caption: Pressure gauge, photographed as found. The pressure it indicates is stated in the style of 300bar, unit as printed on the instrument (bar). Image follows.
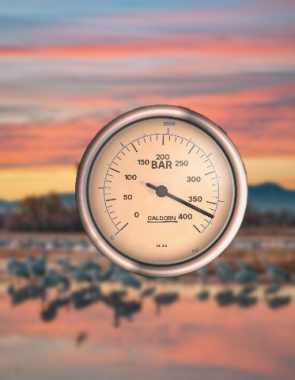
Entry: 370bar
